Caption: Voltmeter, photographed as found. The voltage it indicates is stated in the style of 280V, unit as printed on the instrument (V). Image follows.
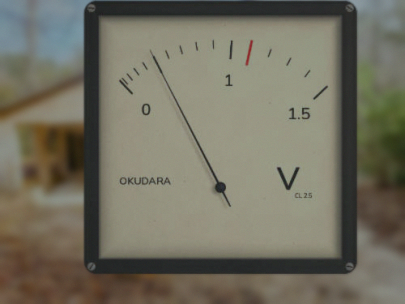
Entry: 0.5V
